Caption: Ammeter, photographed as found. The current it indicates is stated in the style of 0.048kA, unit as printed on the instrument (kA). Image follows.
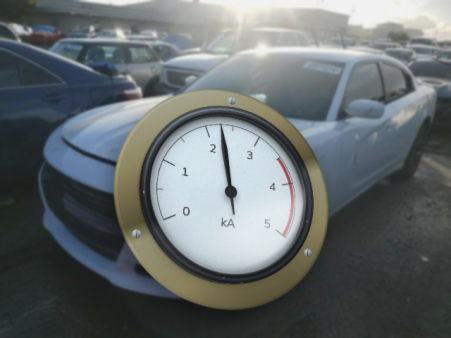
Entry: 2.25kA
